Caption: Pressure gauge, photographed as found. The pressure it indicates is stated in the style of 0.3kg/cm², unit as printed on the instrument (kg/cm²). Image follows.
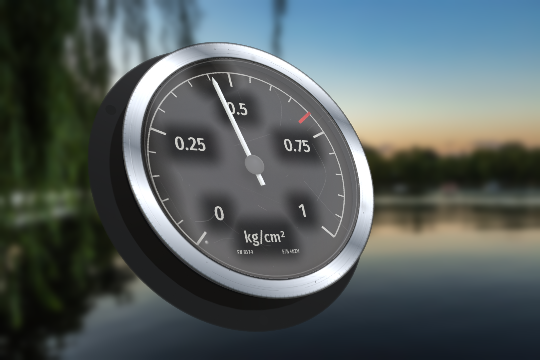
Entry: 0.45kg/cm²
